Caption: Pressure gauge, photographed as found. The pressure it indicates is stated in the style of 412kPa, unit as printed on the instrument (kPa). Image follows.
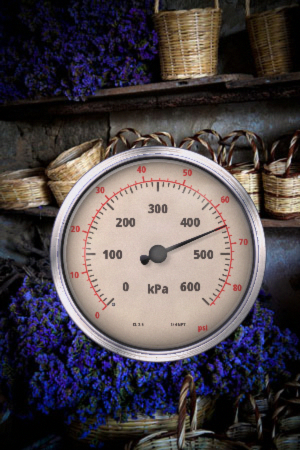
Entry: 450kPa
